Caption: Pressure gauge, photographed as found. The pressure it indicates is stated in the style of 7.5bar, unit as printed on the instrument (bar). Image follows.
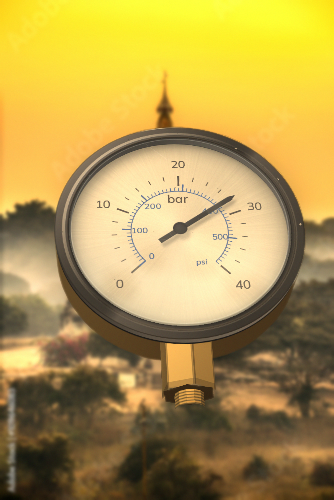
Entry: 28bar
